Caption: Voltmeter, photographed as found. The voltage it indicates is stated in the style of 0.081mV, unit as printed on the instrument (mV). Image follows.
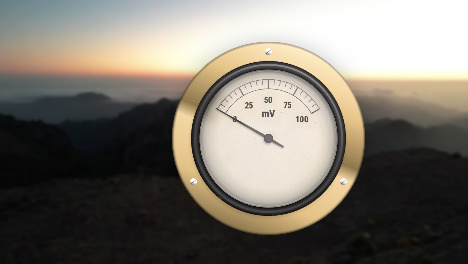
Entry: 0mV
